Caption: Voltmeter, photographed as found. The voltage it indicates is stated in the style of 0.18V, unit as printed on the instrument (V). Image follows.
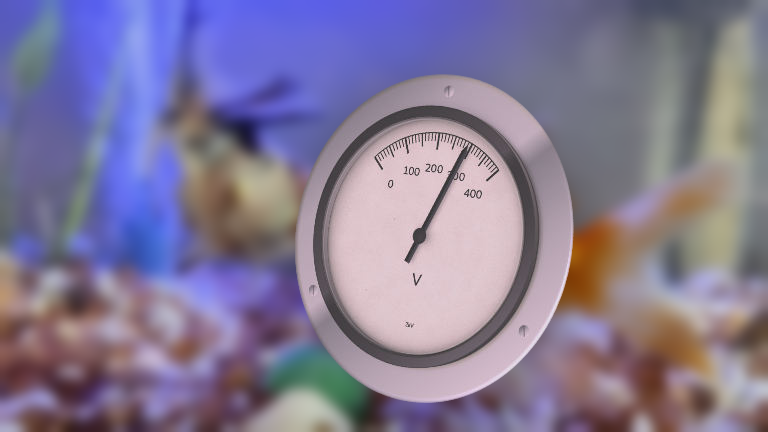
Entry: 300V
